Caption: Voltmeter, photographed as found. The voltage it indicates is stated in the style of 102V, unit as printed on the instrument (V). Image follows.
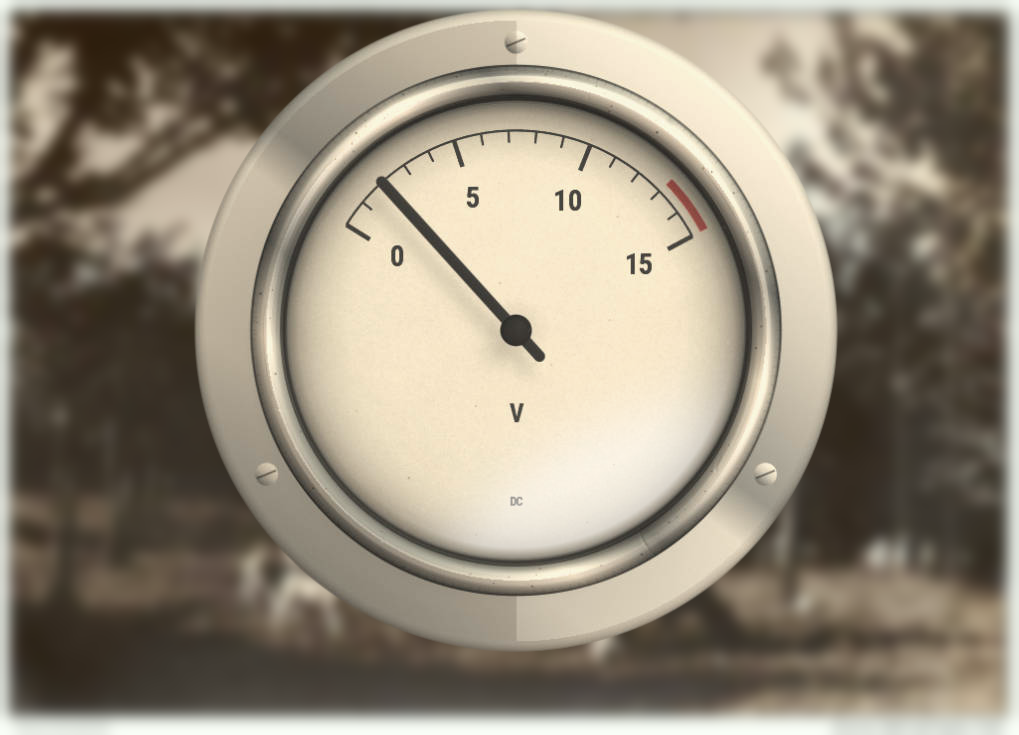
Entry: 2V
